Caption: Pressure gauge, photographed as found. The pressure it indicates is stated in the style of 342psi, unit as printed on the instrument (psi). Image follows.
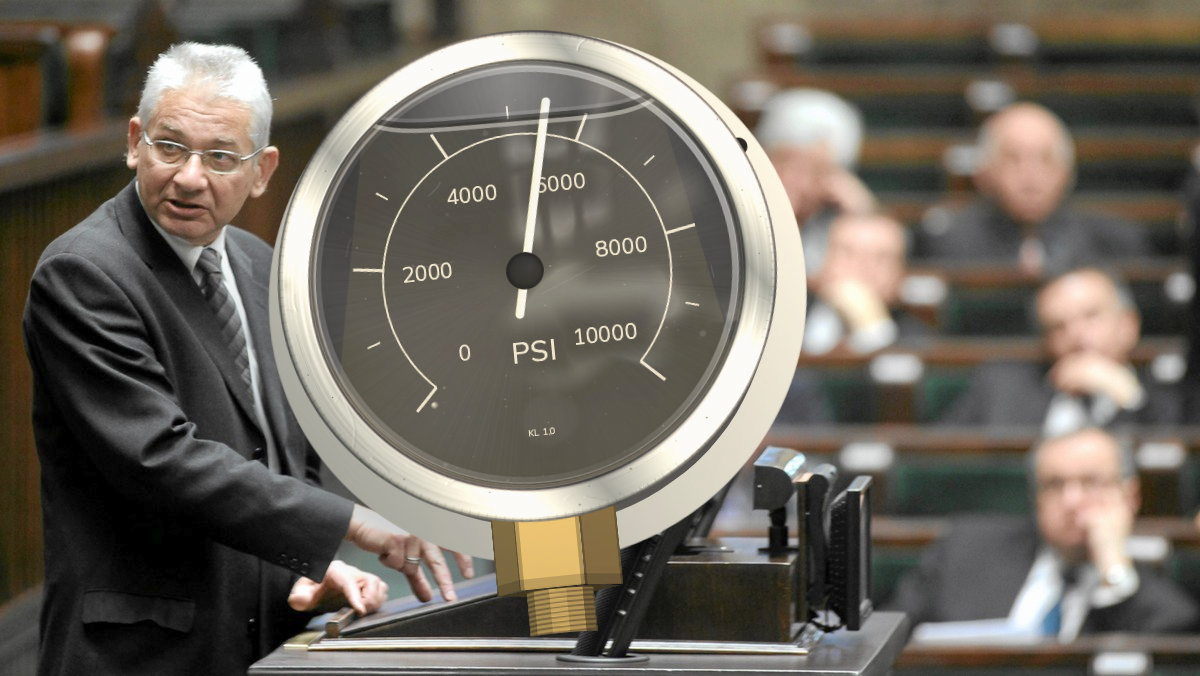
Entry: 5500psi
